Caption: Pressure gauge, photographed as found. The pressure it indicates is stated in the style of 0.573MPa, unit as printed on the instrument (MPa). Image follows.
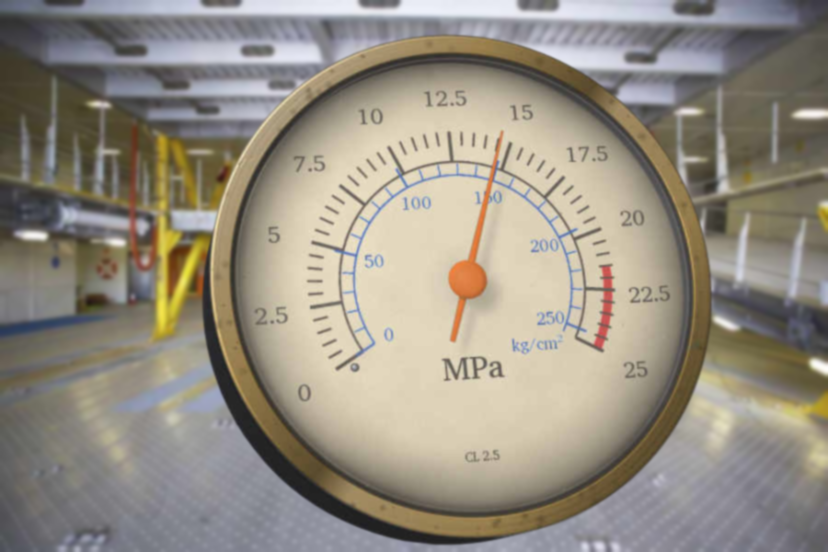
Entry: 14.5MPa
